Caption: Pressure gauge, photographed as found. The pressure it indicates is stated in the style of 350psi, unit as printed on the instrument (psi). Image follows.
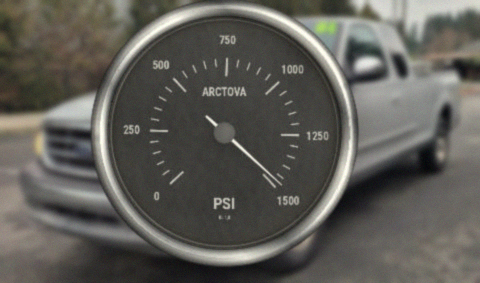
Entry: 1475psi
